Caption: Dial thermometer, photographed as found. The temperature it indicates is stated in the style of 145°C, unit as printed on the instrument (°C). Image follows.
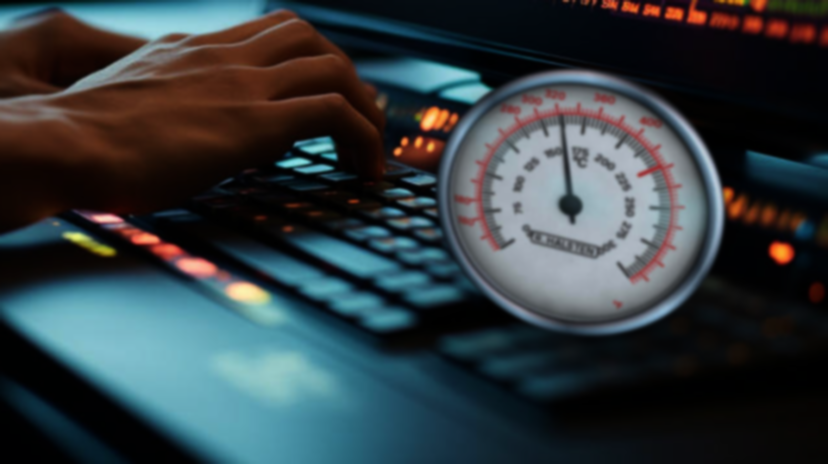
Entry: 162.5°C
